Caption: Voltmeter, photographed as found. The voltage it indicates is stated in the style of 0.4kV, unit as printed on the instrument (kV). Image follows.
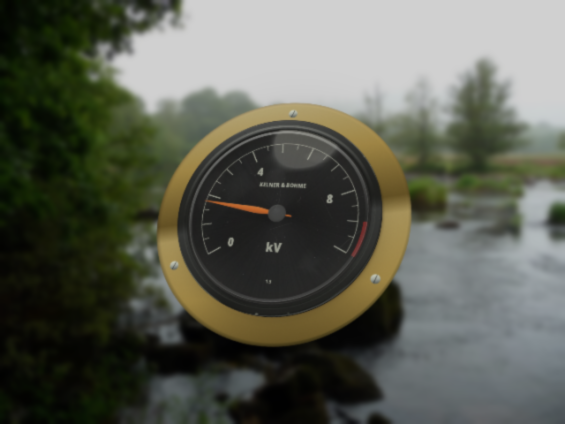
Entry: 1.75kV
